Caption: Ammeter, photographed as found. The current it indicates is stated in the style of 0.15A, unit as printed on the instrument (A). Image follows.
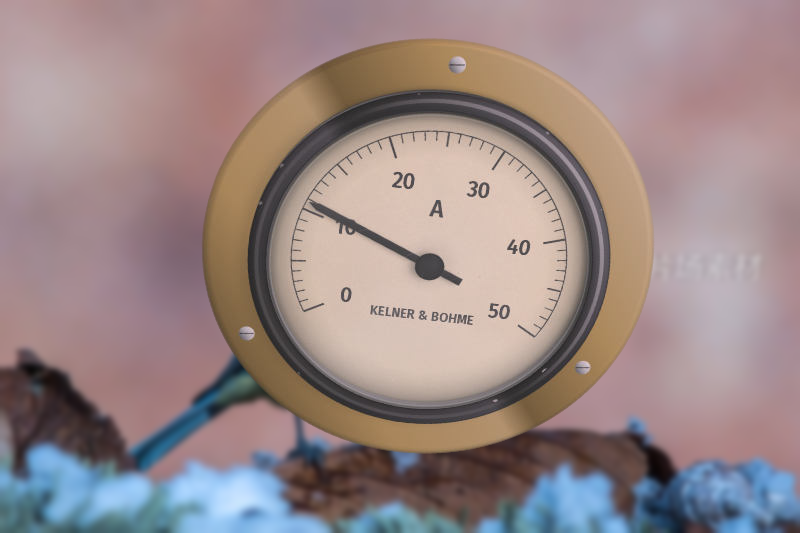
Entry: 11A
